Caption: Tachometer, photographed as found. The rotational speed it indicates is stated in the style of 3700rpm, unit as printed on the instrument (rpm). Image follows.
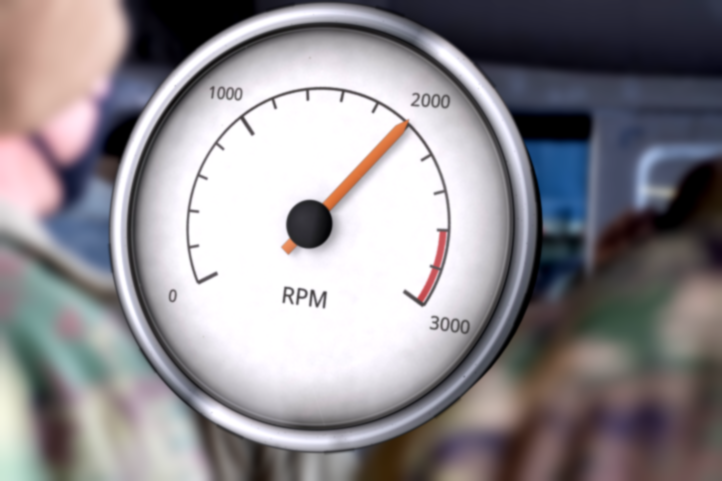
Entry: 2000rpm
